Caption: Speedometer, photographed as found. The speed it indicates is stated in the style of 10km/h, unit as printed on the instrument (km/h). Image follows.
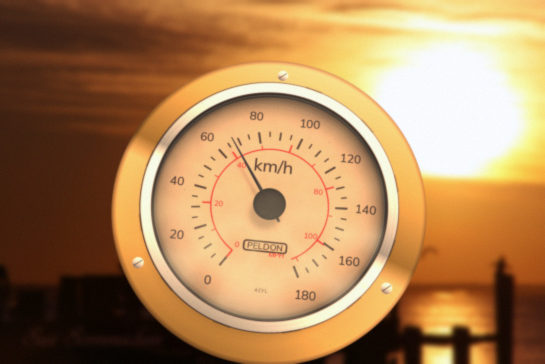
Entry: 67.5km/h
